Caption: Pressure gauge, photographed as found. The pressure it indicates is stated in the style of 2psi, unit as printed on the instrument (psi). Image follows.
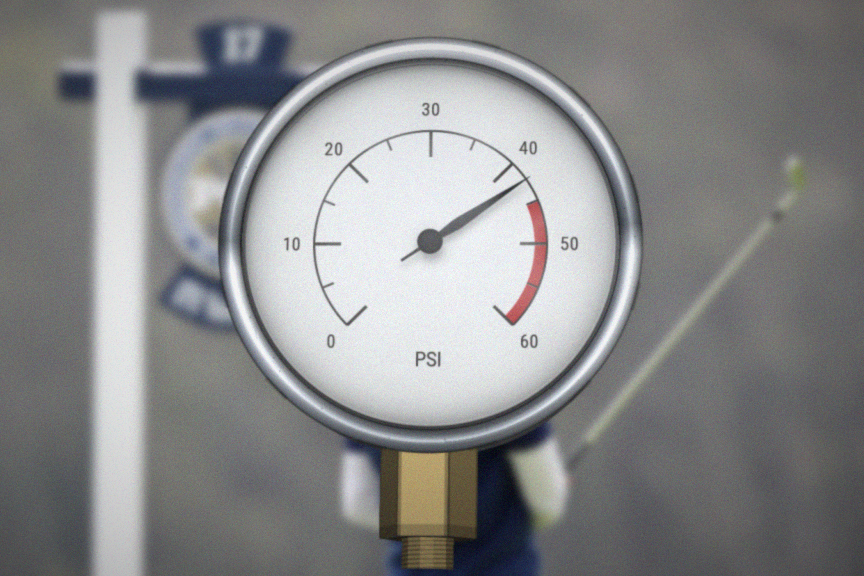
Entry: 42.5psi
